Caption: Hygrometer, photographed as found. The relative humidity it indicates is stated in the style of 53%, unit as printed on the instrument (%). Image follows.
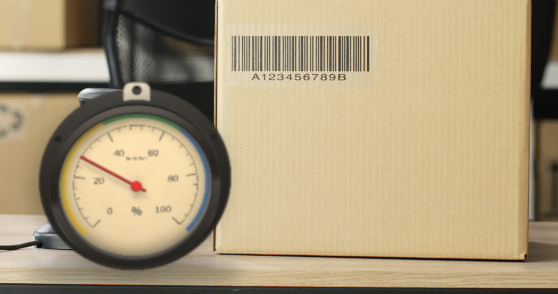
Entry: 28%
